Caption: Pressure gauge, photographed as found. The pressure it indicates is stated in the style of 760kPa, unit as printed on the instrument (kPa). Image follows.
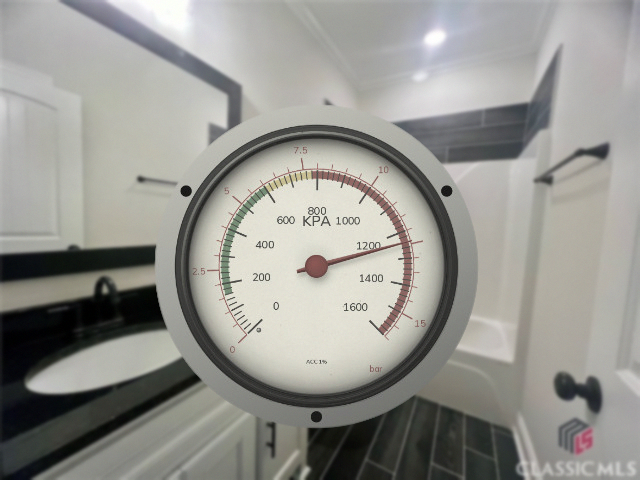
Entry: 1240kPa
